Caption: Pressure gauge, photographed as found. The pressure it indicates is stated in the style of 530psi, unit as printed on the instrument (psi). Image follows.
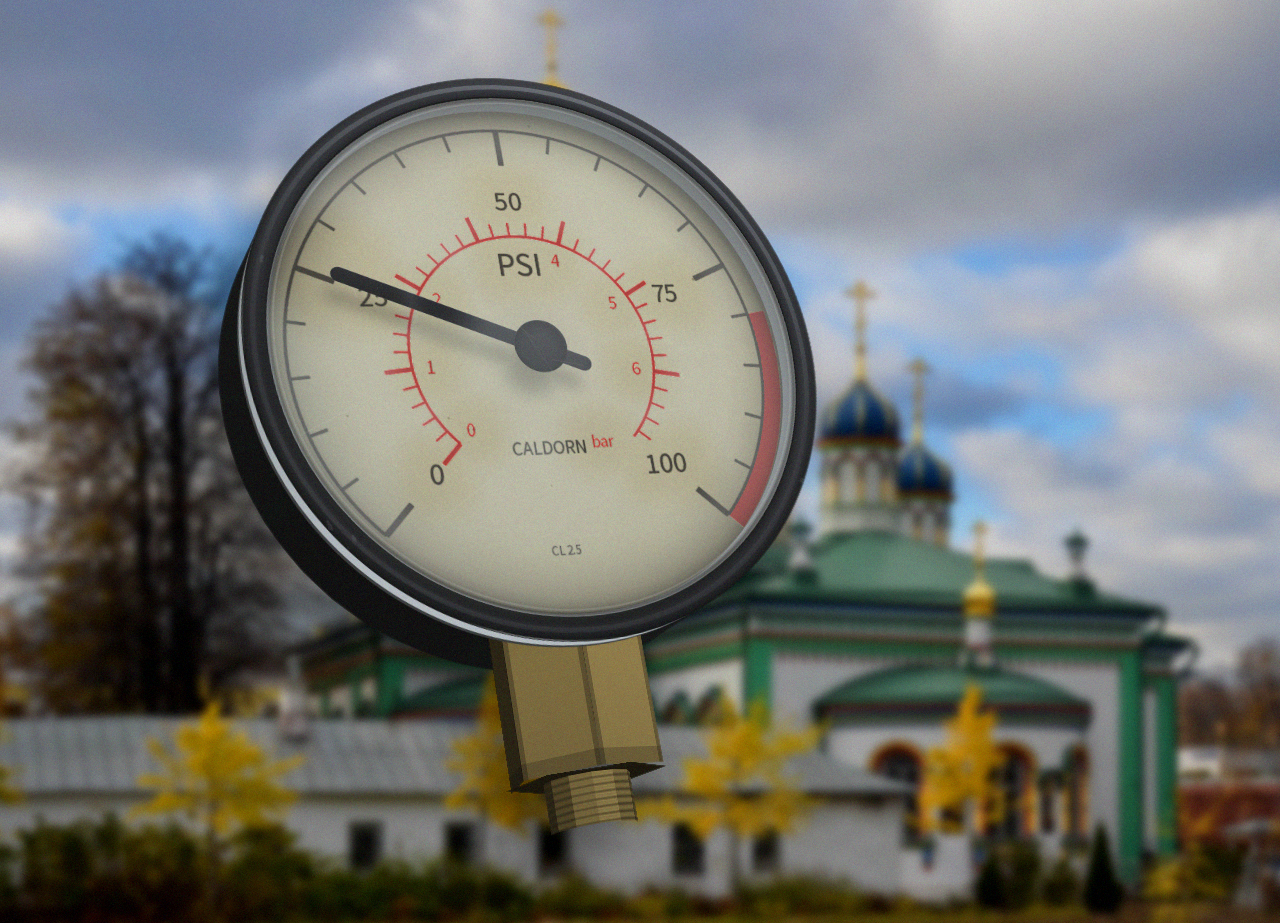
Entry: 25psi
